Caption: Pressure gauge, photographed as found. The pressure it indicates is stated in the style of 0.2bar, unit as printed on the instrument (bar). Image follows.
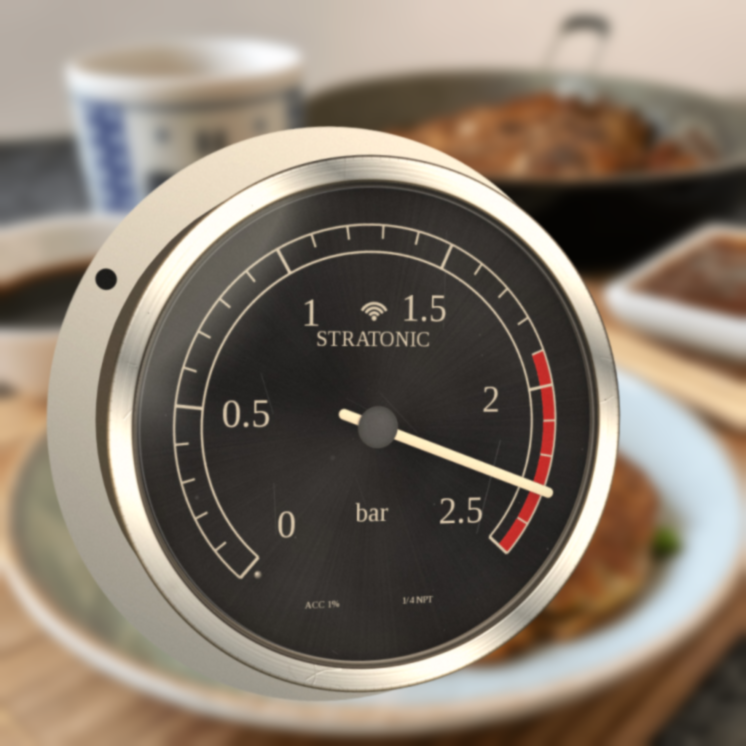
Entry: 2.3bar
